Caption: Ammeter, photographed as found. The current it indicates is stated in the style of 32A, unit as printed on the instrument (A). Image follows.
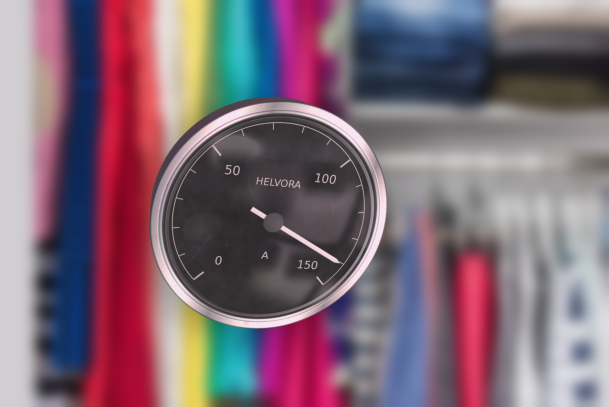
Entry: 140A
